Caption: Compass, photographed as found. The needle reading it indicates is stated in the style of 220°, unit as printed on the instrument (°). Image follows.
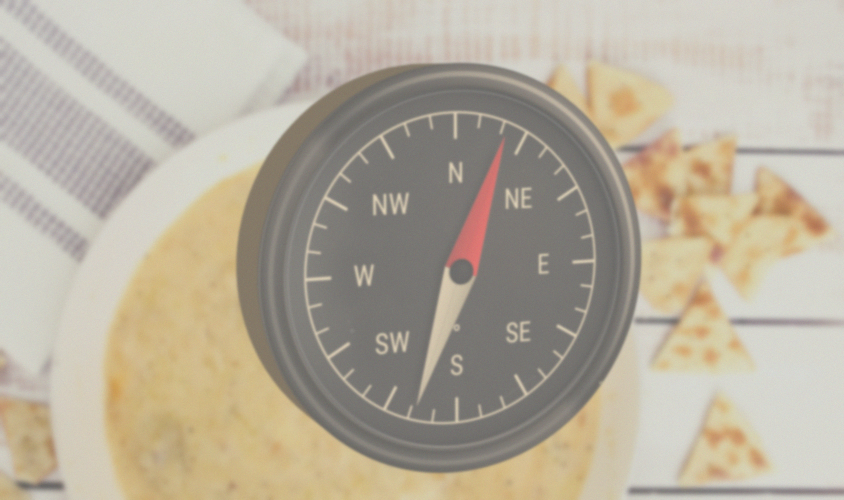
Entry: 20°
